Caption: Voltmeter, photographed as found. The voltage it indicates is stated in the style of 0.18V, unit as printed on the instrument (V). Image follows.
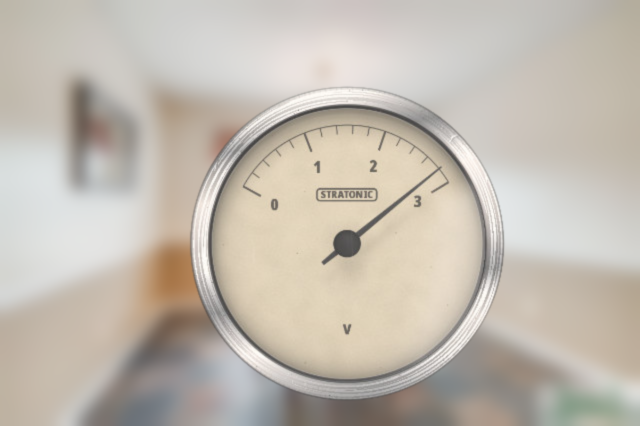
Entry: 2.8V
